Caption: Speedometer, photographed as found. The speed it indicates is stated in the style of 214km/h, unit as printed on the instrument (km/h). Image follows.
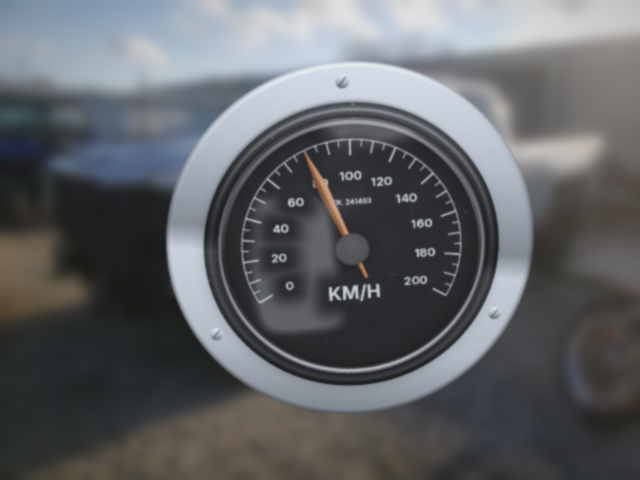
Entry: 80km/h
